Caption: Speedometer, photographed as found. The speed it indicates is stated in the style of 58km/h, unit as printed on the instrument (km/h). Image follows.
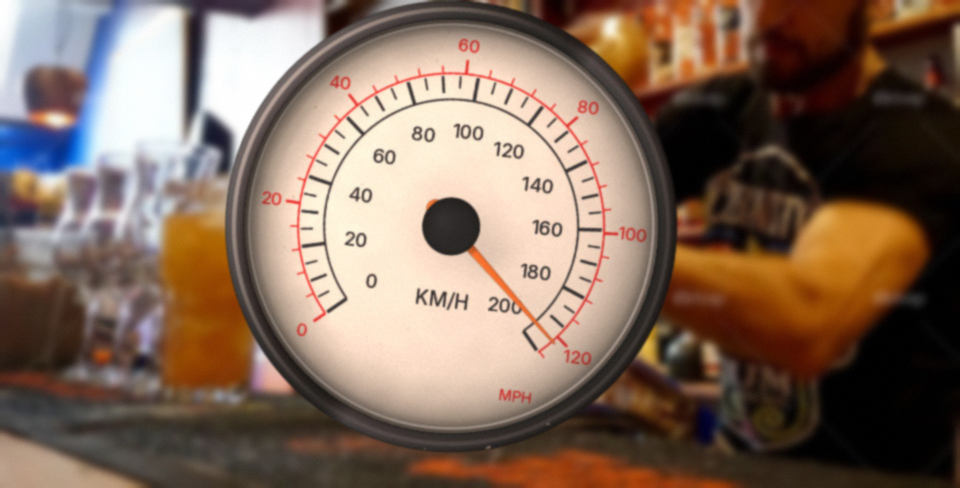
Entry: 195km/h
